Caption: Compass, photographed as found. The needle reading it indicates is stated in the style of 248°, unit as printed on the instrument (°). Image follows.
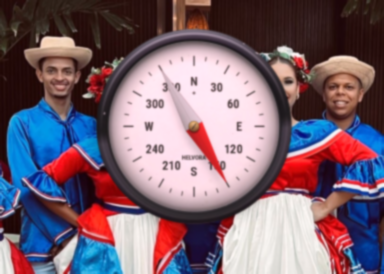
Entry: 150°
